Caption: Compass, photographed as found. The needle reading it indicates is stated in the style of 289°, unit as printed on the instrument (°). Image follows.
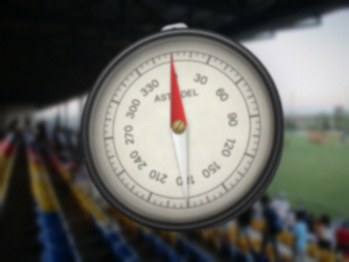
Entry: 0°
